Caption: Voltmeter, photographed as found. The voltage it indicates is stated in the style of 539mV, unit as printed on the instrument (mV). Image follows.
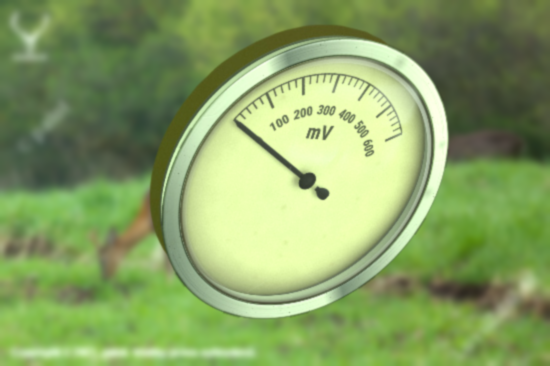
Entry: 0mV
